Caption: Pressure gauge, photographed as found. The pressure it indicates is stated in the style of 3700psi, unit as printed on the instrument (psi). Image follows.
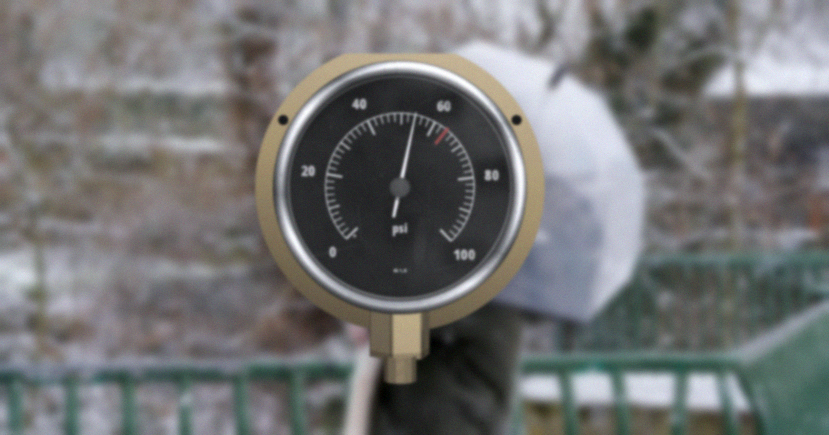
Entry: 54psi
